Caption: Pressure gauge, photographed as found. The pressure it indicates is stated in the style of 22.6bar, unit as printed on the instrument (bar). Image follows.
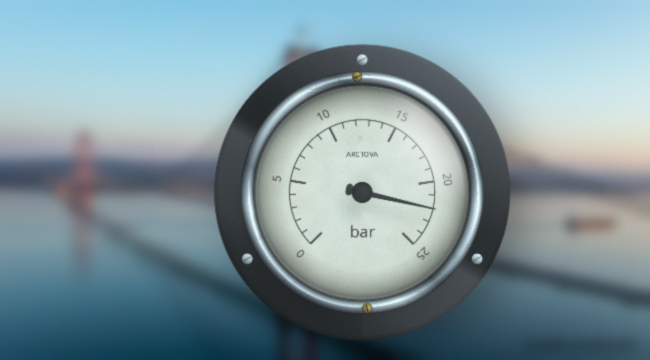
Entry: 22bar
